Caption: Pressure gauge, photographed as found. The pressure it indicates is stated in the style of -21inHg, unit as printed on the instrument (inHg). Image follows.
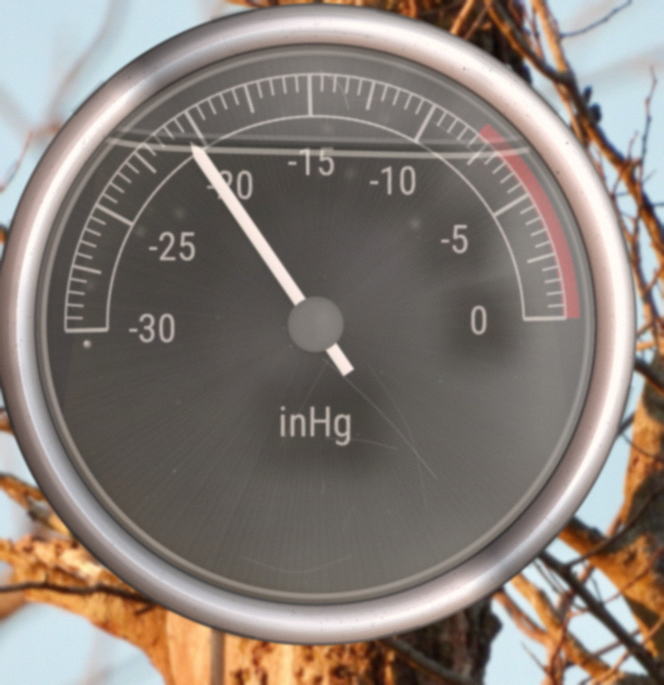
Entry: -20.5inHg
